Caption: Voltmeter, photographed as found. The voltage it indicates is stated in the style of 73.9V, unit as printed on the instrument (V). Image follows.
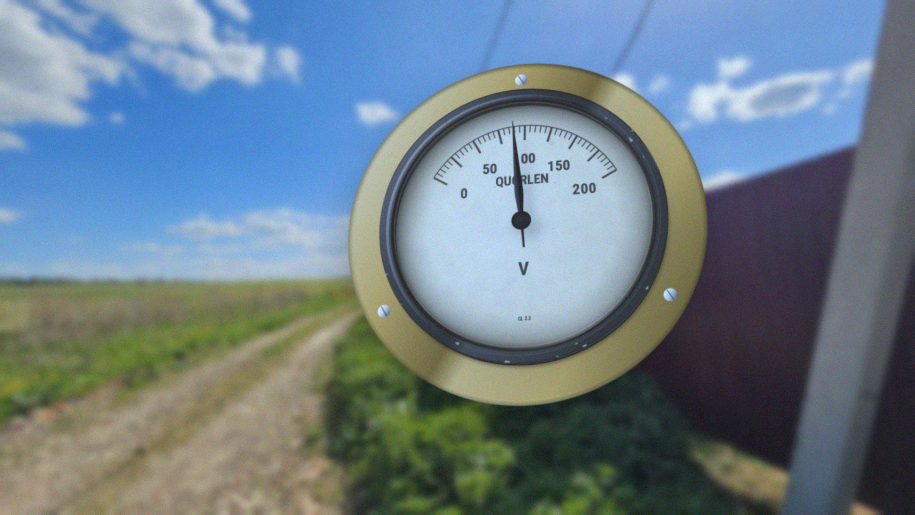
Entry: 90V
